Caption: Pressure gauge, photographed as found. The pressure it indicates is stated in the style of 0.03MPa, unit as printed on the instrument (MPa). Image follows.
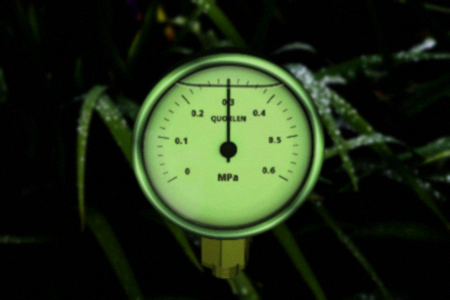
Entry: 0.3MPa
